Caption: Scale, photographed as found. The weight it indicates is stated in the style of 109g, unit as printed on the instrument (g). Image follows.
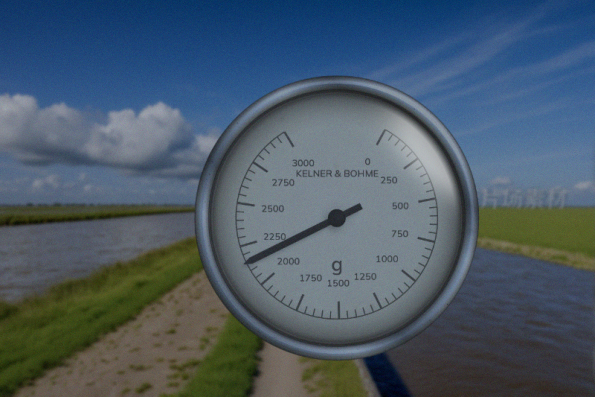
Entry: 2150g
